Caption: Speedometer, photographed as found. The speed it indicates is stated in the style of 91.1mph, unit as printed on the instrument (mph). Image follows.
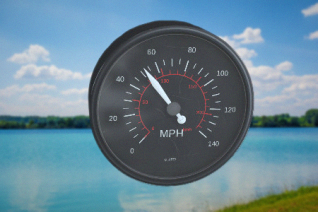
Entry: 52.5mph
